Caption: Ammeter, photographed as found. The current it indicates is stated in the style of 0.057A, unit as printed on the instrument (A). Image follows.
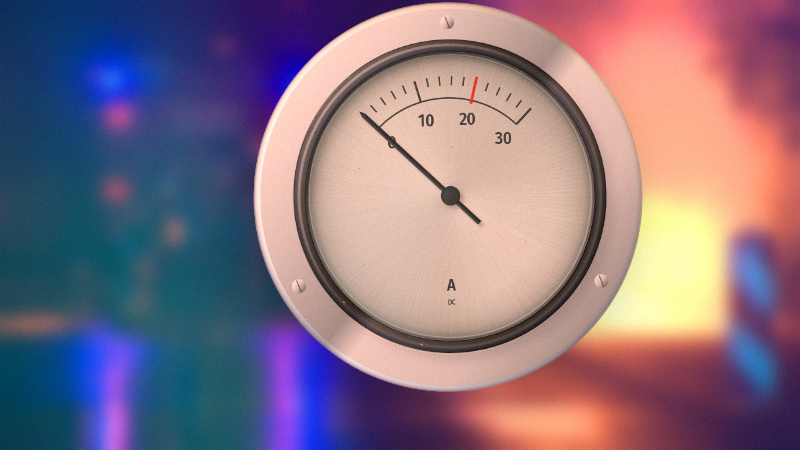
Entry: 0A
